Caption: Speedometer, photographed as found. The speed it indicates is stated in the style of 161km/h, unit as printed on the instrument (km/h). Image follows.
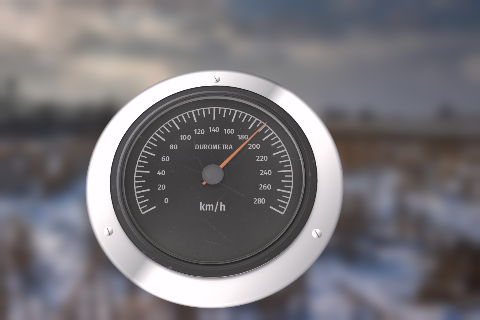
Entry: 190km/h
